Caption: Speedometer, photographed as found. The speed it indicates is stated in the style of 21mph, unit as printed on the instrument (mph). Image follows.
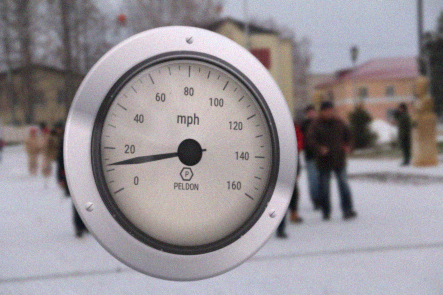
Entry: 12.5mph
